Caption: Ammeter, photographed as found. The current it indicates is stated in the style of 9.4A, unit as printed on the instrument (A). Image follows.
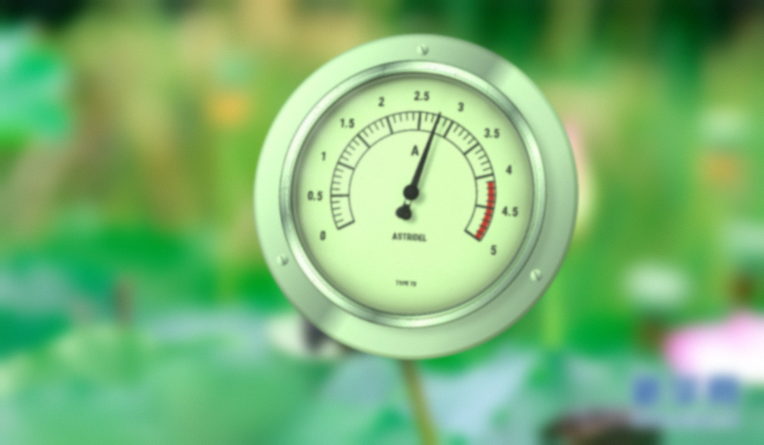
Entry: 2.8A
